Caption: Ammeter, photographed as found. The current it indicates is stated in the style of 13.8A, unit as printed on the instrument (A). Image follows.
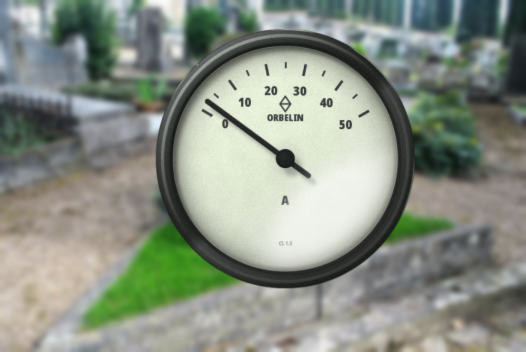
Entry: 2.5A
